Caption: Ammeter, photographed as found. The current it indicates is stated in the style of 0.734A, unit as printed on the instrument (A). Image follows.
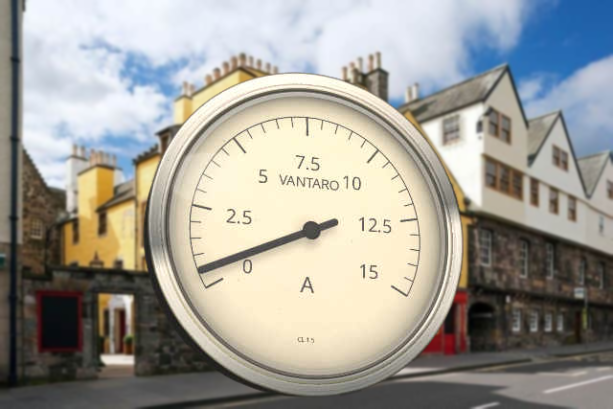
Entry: 0.5A
